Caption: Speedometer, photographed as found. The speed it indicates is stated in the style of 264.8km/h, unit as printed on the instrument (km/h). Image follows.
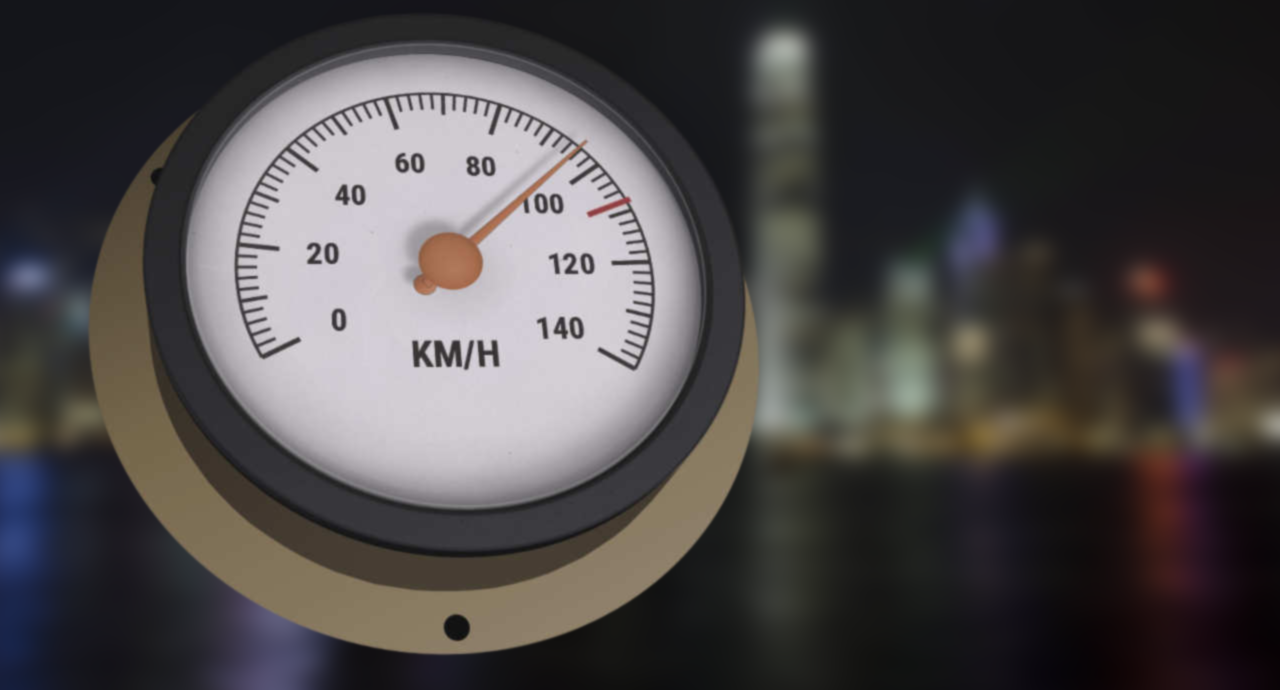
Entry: 96km/h
